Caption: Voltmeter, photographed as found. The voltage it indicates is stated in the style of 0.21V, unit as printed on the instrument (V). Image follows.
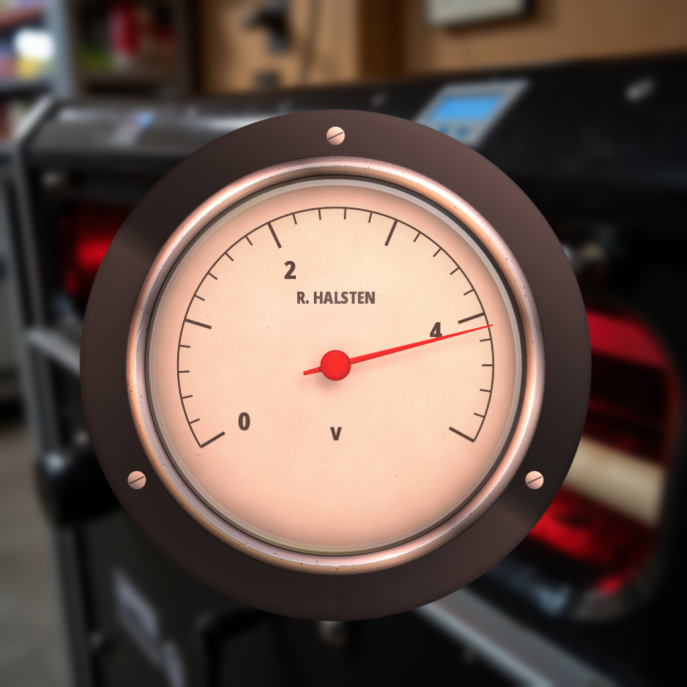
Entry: 4.1V
